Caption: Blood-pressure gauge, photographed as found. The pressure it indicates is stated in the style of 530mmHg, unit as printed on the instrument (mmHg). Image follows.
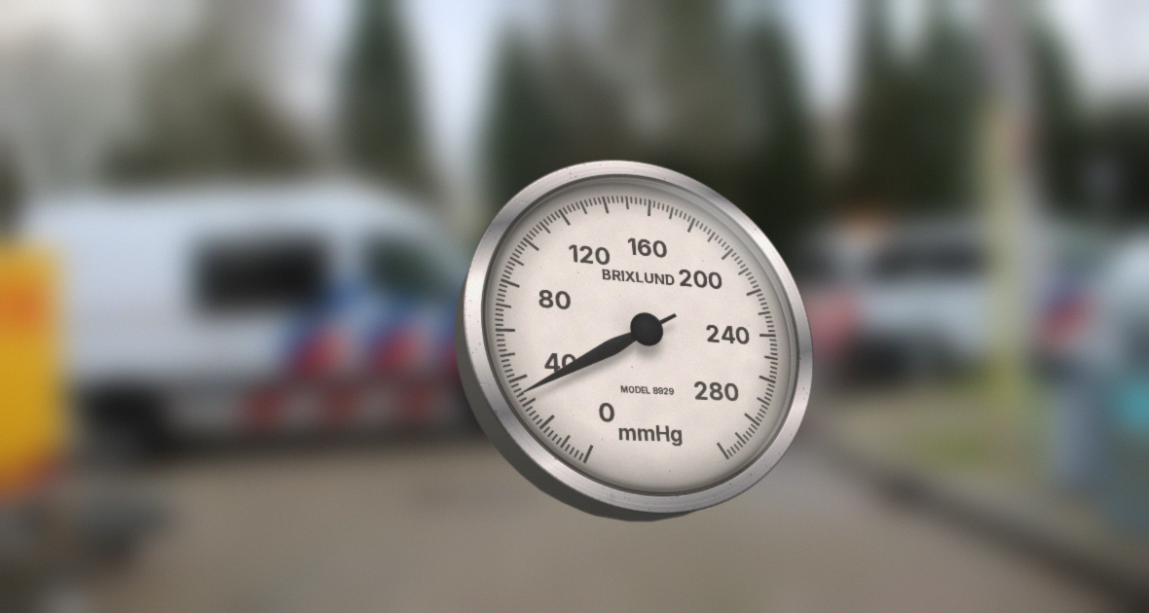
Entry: 34mmHg
